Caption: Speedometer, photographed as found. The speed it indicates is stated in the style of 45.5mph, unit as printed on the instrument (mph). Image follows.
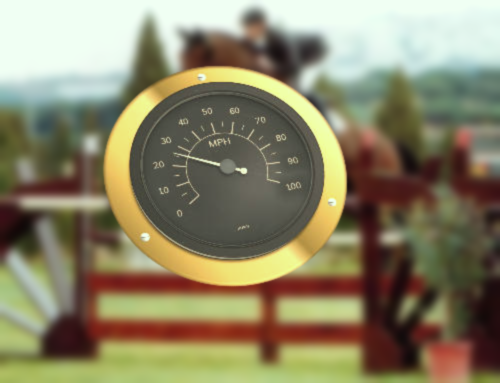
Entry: 25mph
